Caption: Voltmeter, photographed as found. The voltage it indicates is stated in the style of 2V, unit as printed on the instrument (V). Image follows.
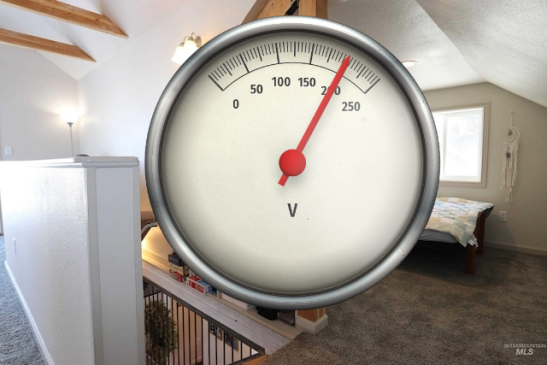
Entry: 200V
